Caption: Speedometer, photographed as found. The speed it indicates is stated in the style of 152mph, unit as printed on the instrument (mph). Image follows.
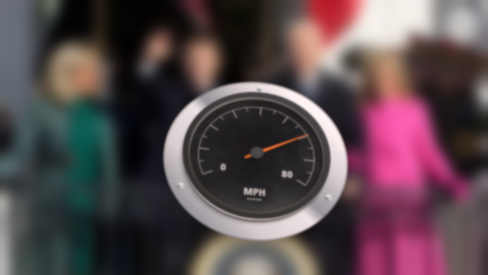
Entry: 60mph
